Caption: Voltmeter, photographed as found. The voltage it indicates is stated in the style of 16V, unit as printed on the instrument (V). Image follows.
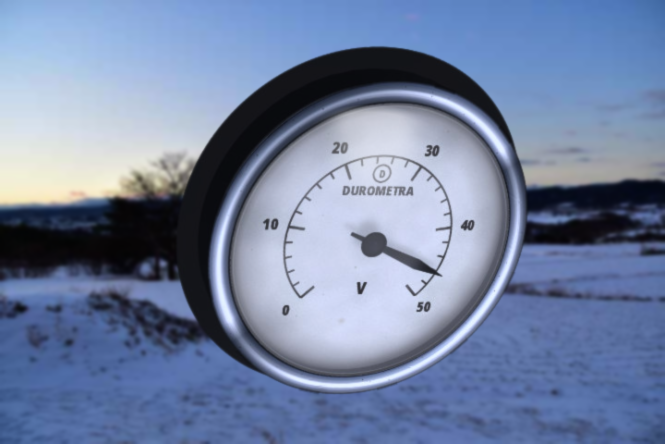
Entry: 46V
